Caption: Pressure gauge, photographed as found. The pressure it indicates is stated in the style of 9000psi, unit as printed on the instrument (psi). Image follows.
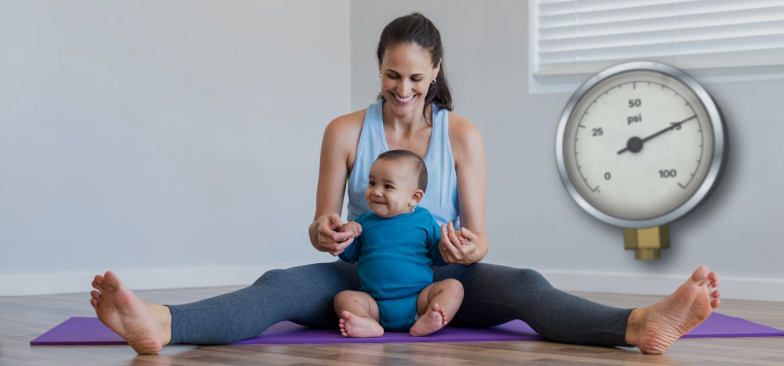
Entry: 75psi
